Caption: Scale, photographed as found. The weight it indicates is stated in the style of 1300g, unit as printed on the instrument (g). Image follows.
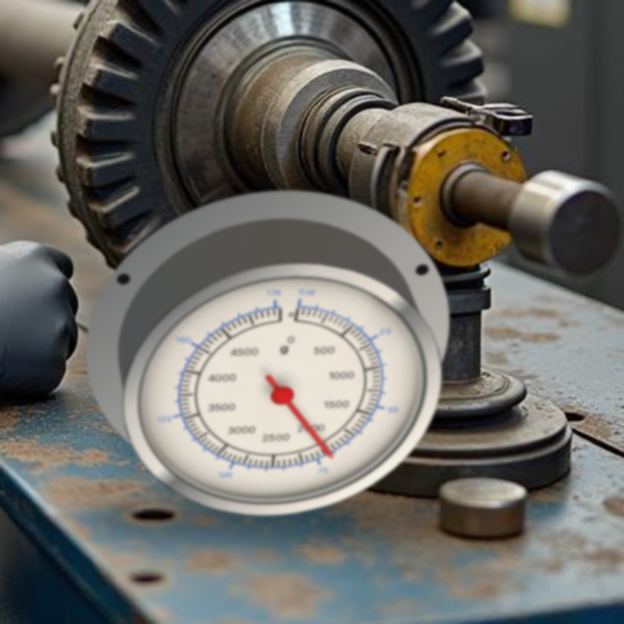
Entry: 2000g
